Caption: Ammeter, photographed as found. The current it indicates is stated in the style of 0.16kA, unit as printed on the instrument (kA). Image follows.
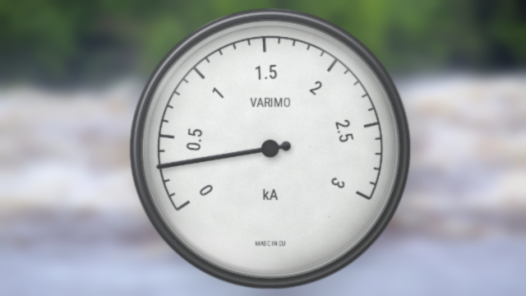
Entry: 0.3kA
